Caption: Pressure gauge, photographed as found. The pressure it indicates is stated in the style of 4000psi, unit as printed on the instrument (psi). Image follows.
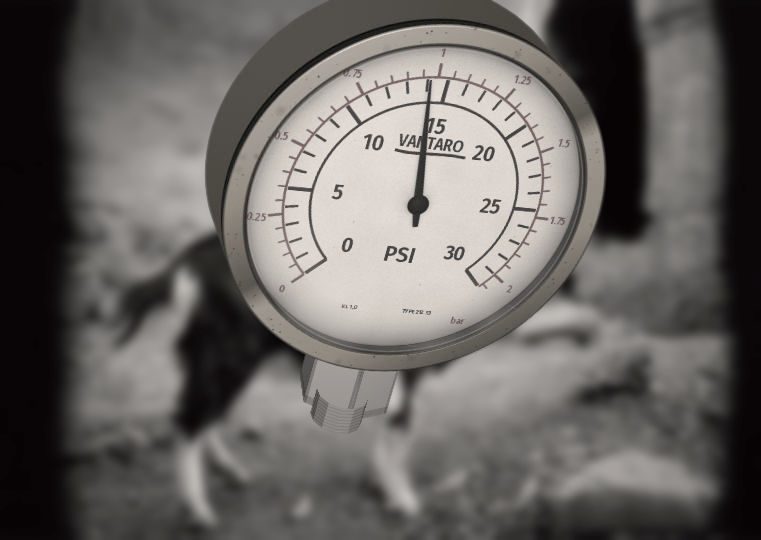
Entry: 14psi
